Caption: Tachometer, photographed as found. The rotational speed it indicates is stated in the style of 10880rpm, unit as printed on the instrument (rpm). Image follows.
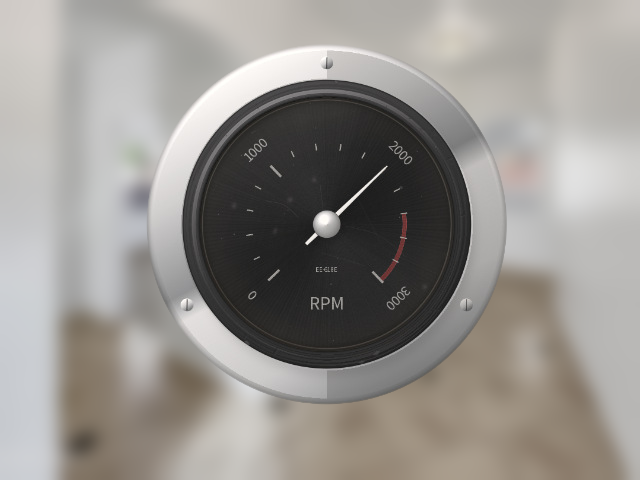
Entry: 2000rpm
